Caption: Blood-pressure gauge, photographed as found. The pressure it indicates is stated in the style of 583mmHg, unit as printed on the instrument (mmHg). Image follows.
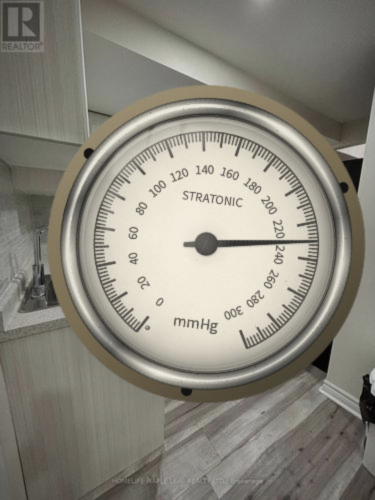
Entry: 230mmHg
